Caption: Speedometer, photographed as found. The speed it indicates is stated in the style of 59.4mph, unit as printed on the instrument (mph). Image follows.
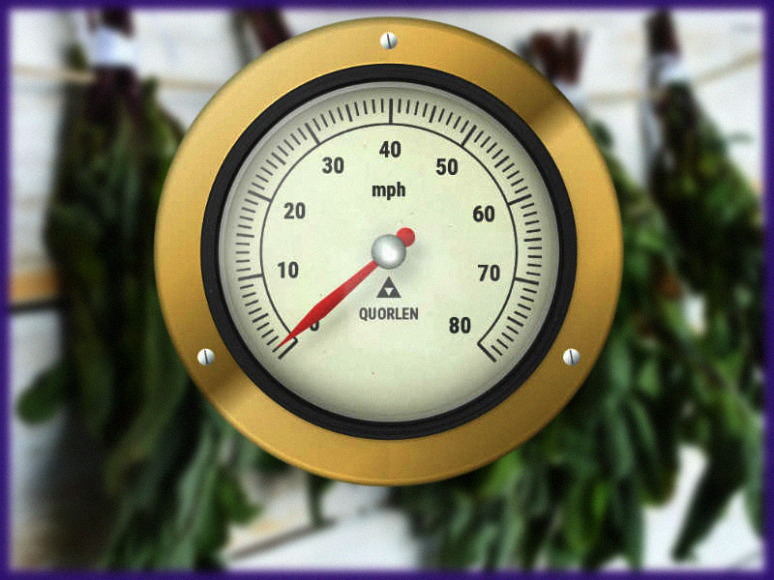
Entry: 1mph
